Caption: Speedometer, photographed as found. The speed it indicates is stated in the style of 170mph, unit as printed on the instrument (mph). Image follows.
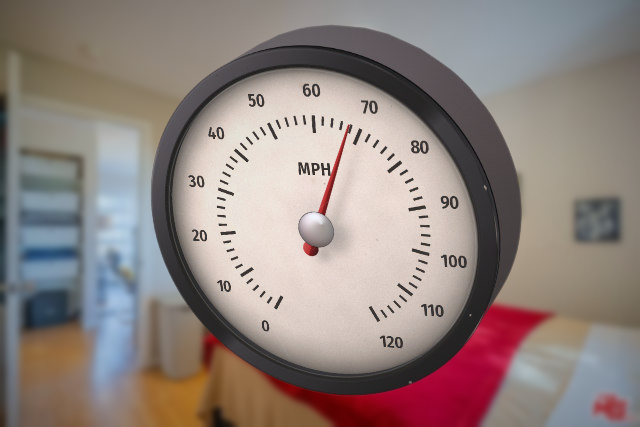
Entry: 68mph
